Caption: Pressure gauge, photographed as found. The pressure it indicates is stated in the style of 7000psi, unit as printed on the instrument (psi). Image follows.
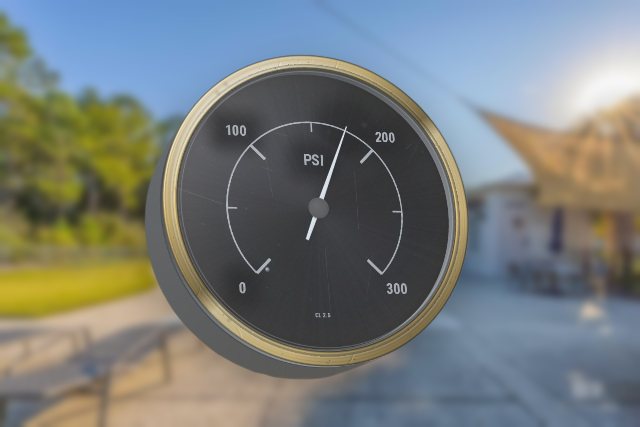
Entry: 175psi
